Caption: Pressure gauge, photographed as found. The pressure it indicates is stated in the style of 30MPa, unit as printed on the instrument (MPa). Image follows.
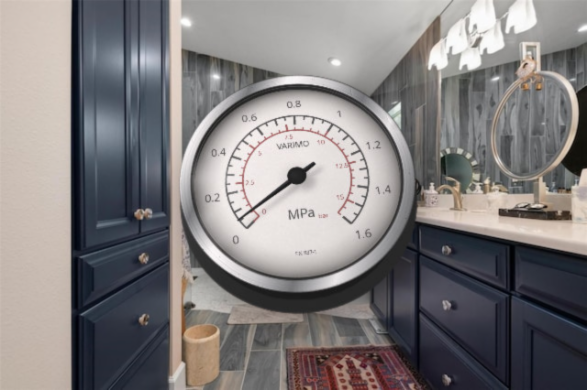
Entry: 0.05MPa
